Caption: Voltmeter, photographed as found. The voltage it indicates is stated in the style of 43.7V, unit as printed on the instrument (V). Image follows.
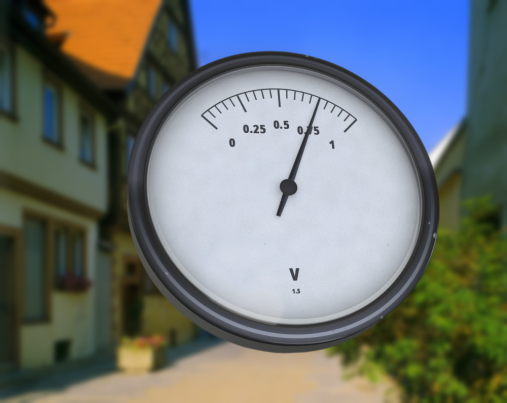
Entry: 0.75V
